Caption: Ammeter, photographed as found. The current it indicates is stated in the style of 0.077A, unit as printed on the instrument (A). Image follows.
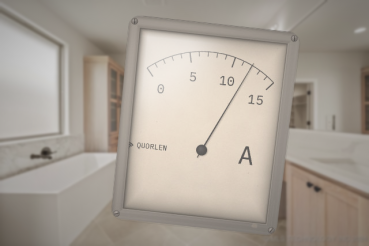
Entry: 12A
